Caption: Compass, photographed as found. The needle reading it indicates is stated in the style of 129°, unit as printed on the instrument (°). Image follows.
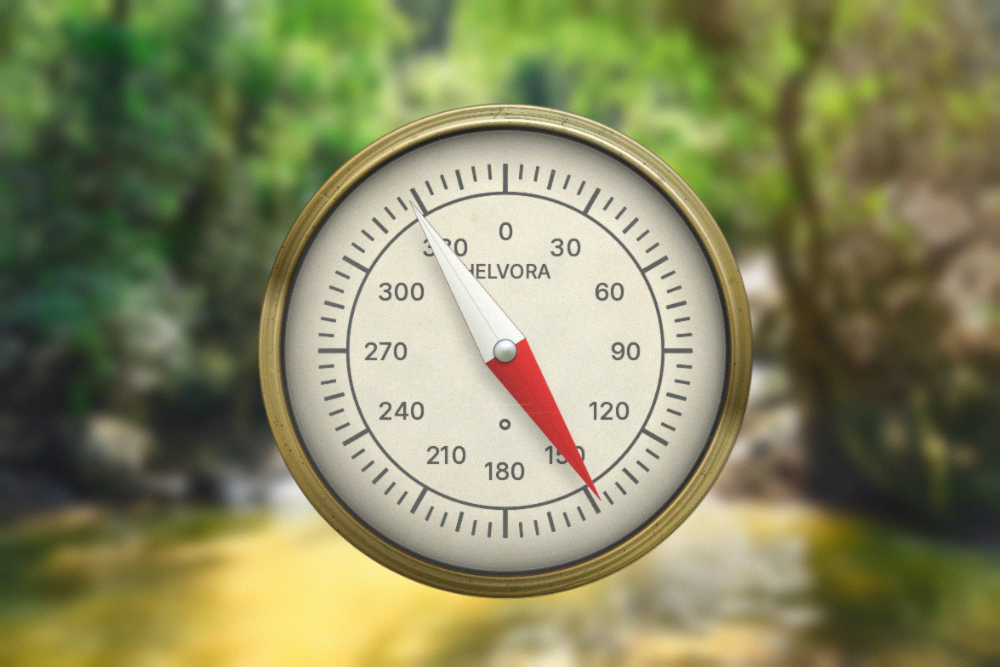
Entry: 147.5°
